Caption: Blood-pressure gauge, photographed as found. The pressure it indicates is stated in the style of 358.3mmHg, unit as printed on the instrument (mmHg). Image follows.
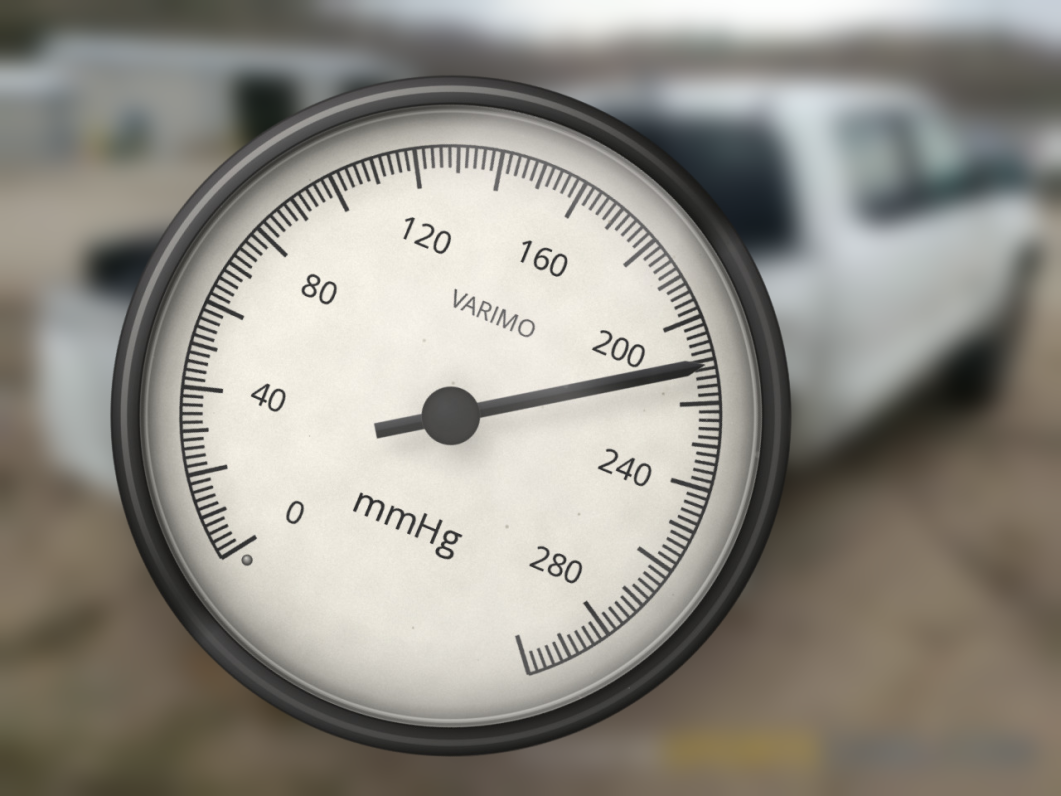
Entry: 211mmHg
